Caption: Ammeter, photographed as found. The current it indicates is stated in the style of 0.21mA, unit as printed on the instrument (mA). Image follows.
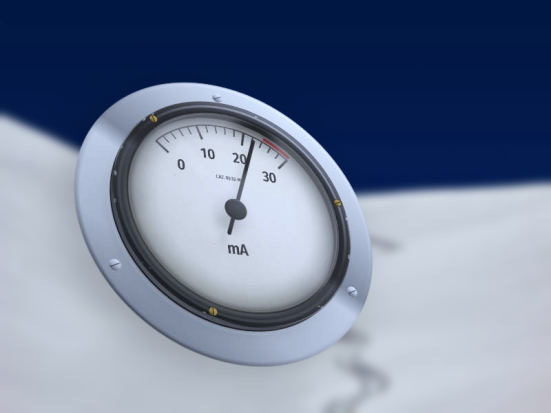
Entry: 22mA
